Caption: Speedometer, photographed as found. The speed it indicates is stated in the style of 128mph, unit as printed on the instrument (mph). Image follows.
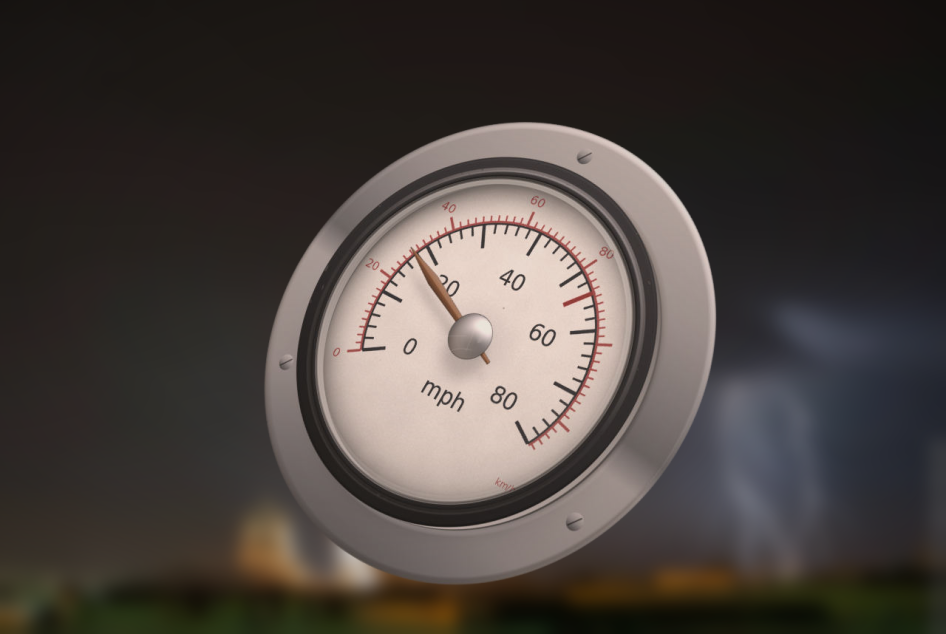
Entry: 18mph
